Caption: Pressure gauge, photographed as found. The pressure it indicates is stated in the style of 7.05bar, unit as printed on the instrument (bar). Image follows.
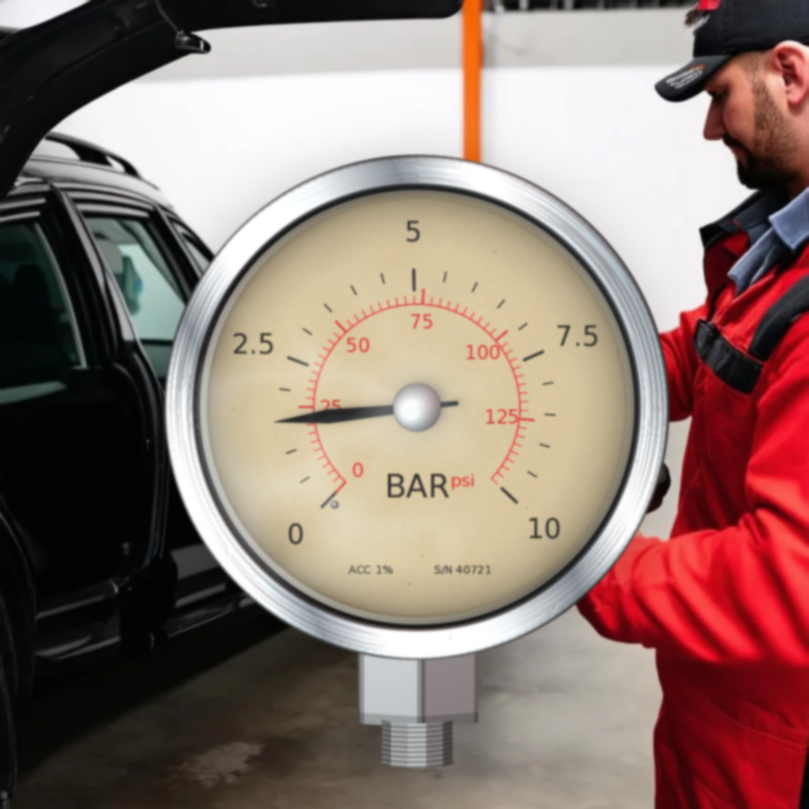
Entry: 1.5bar
